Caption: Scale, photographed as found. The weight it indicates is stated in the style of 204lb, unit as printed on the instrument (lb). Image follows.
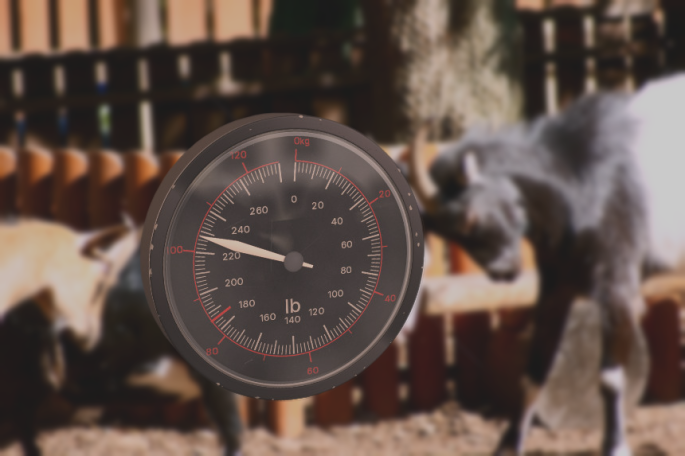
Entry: 228lb
